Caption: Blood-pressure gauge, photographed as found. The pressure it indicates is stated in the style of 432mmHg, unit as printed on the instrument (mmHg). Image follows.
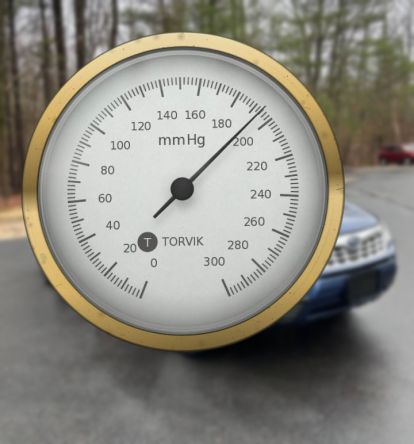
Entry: 194mmHg
